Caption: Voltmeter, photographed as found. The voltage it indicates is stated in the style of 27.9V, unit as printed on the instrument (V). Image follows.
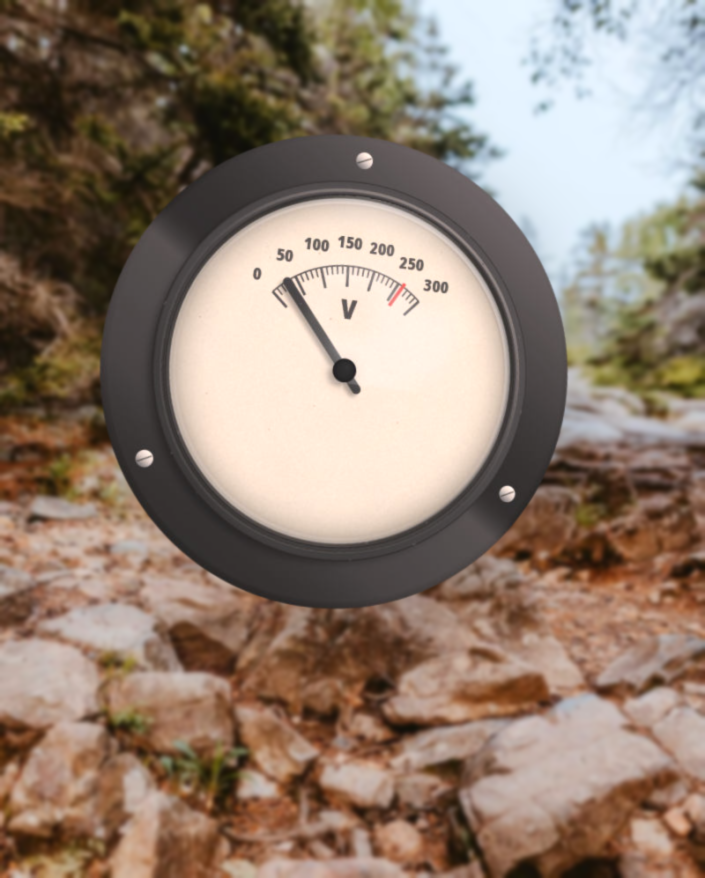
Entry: 30V
